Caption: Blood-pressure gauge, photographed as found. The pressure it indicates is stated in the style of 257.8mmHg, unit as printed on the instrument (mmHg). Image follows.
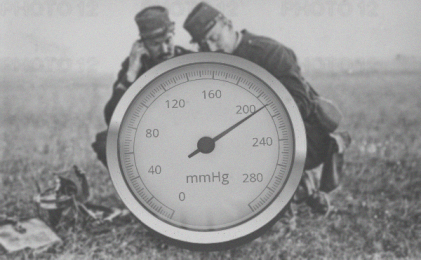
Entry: 210mmHg
